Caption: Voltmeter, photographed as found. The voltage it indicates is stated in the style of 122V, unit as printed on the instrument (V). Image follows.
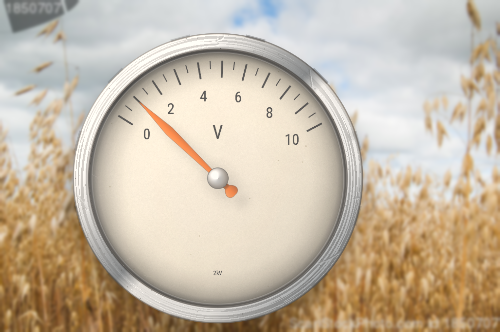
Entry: 1V
